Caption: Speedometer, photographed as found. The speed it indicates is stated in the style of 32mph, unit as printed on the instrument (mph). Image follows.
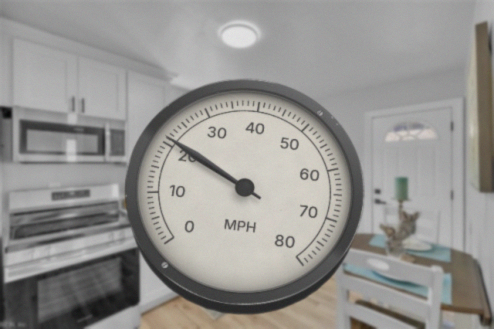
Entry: 21mph
